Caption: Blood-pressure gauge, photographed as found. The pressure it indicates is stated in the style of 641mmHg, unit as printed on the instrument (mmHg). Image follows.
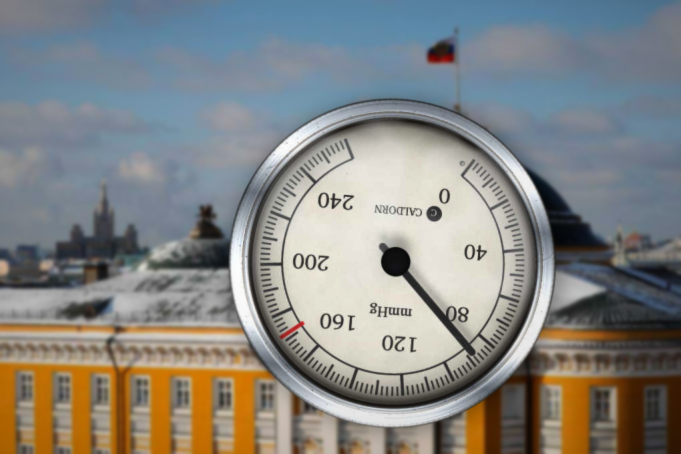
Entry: 88mmHg
